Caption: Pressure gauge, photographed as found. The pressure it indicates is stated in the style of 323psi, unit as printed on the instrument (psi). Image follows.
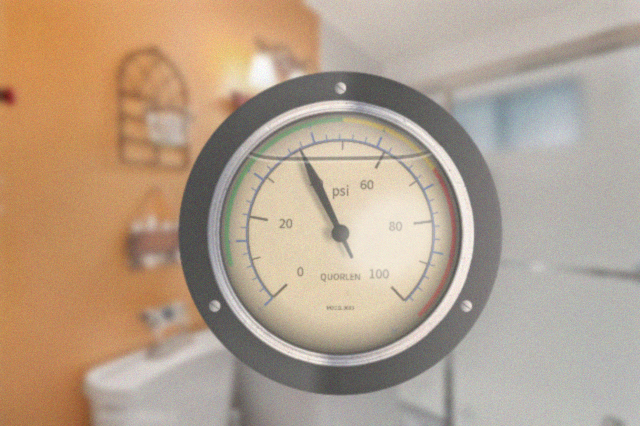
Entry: 40psi
